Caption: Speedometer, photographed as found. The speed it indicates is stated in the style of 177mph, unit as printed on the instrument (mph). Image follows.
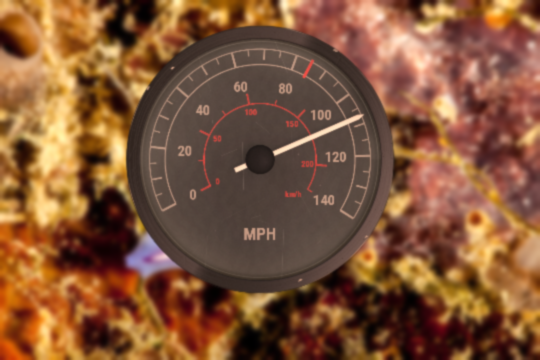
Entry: 107.5mph
